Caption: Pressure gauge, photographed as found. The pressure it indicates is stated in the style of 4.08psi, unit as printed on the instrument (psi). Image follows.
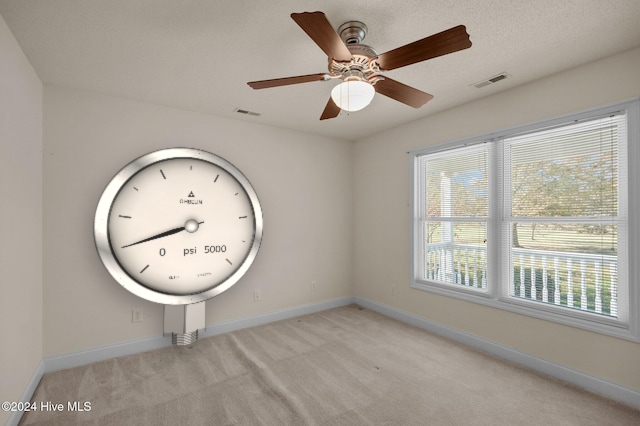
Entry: 500psi
